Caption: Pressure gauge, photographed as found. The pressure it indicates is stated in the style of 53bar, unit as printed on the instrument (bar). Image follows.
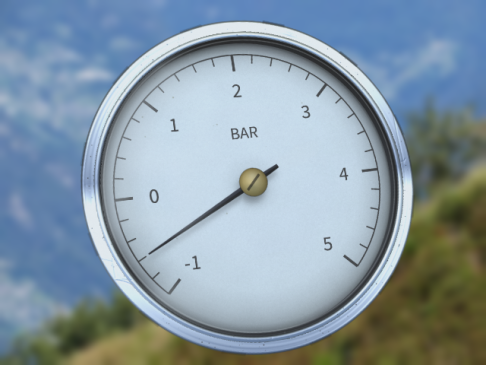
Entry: -0.6bar
